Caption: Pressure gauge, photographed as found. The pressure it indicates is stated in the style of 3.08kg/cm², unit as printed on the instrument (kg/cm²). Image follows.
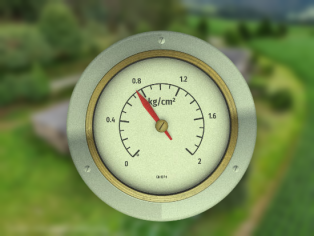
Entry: 0.75kg/cm²
